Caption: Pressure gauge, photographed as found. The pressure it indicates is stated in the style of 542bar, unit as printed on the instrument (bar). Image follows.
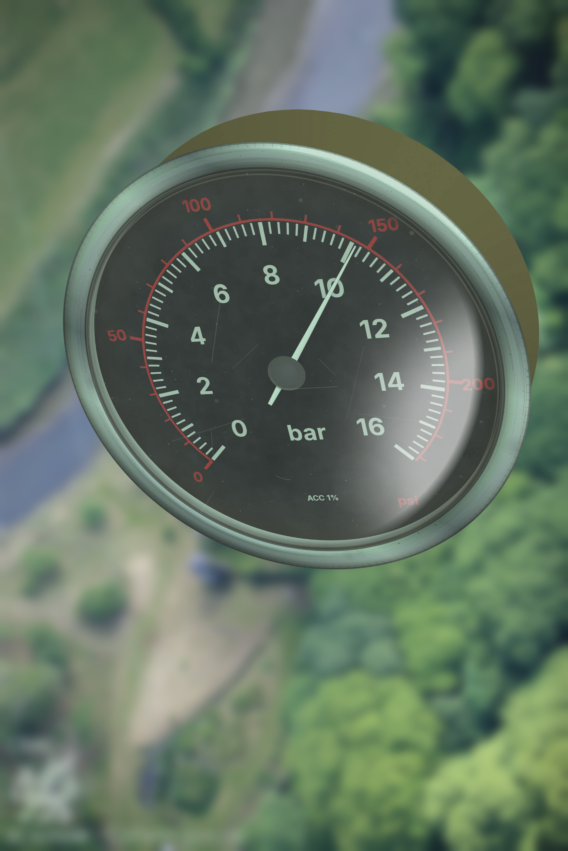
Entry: 10.1bar
